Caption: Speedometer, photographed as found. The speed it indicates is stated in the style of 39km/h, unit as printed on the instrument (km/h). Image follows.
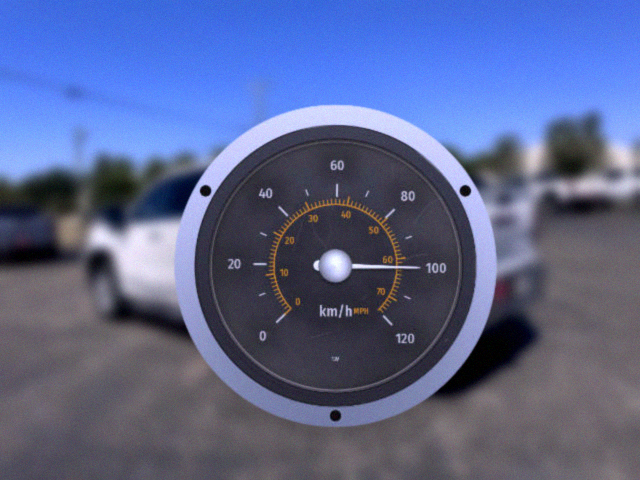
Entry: 100km/h
